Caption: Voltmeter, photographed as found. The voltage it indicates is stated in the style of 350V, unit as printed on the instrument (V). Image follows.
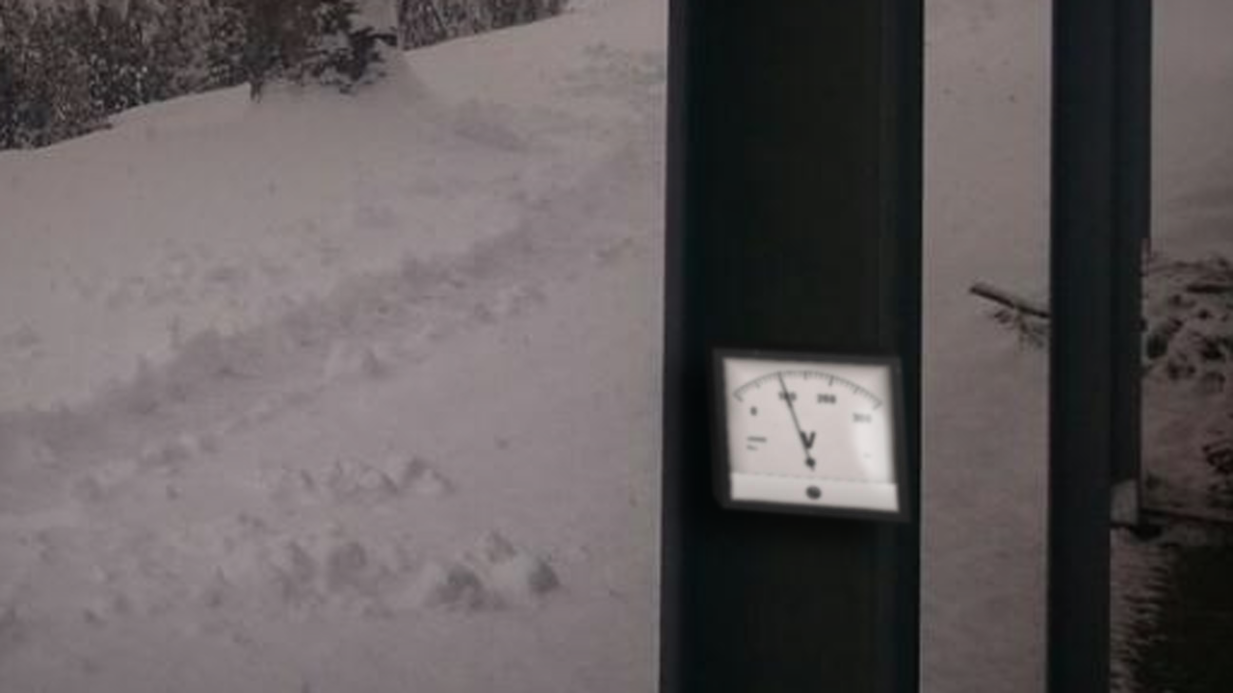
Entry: 100V
